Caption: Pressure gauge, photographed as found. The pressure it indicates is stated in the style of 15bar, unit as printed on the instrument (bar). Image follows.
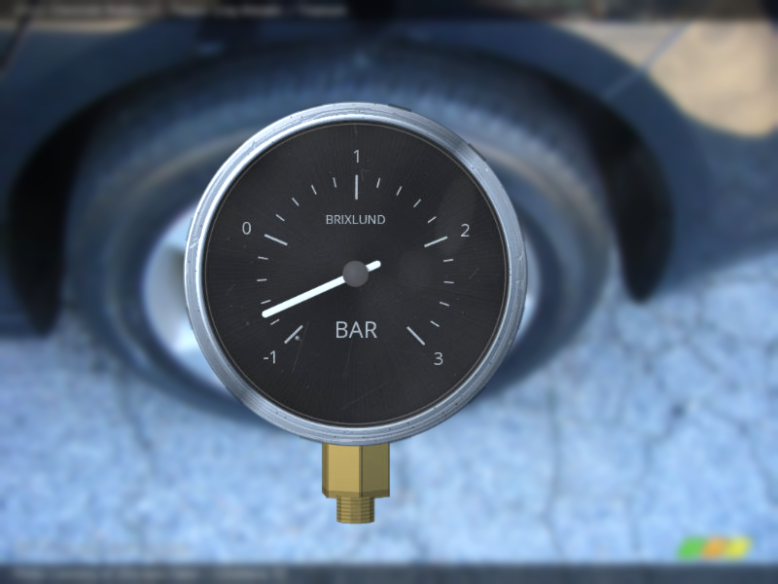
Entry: -0.7bar
